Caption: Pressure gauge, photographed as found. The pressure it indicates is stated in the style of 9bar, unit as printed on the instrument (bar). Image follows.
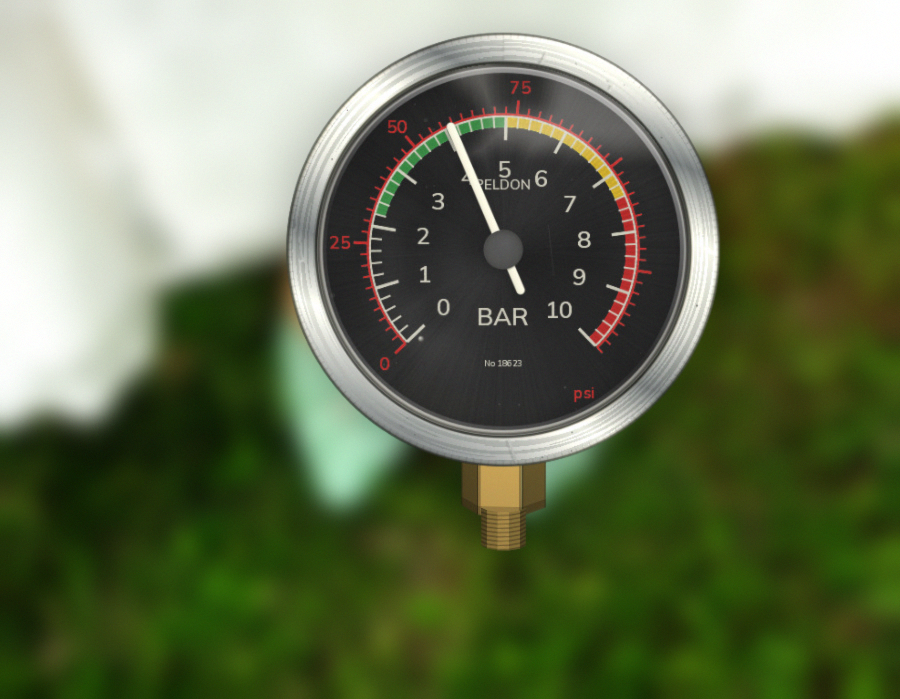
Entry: 4.1bar
